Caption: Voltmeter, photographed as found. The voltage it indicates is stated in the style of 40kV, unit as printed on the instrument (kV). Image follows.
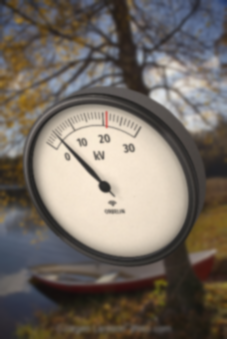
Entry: 5kV
